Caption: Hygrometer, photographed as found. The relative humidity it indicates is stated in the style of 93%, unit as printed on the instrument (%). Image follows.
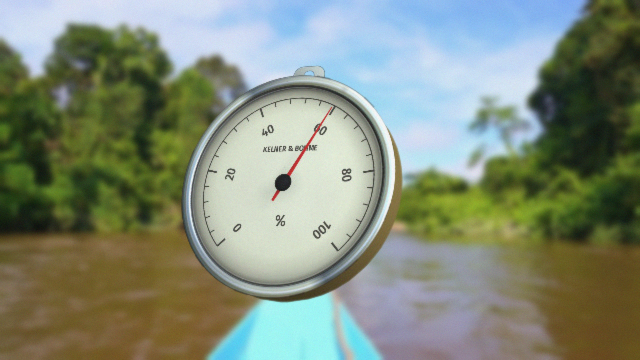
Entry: 60%
